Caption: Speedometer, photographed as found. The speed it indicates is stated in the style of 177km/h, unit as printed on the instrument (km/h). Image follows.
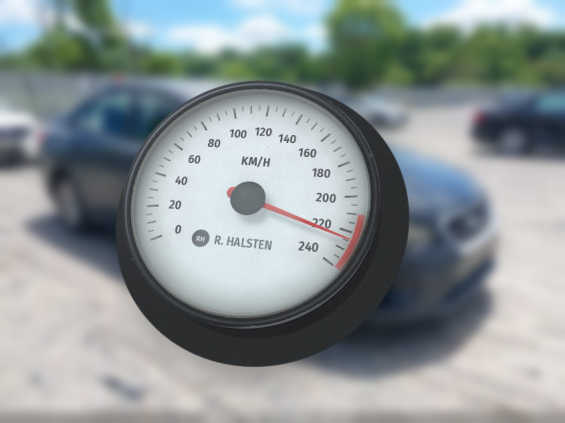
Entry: 225km/h
